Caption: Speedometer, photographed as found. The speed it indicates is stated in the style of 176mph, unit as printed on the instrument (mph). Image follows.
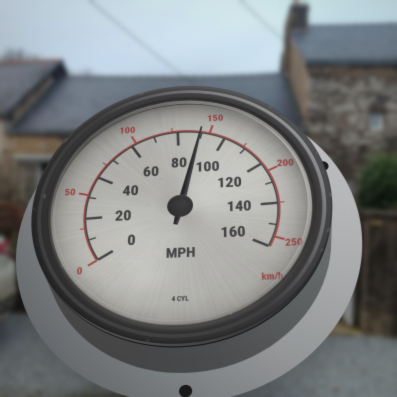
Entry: 90mph
